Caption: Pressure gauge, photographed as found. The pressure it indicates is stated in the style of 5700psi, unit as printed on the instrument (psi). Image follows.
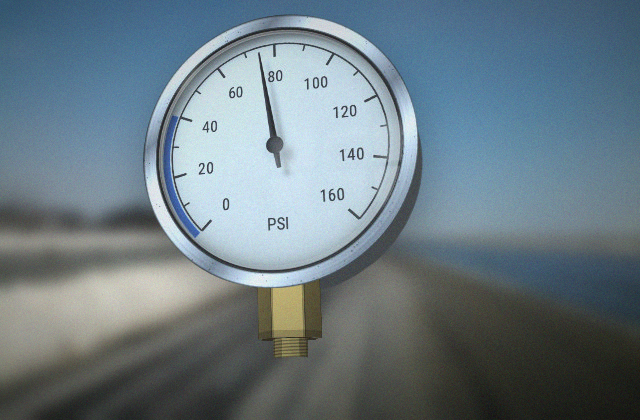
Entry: 75psi
